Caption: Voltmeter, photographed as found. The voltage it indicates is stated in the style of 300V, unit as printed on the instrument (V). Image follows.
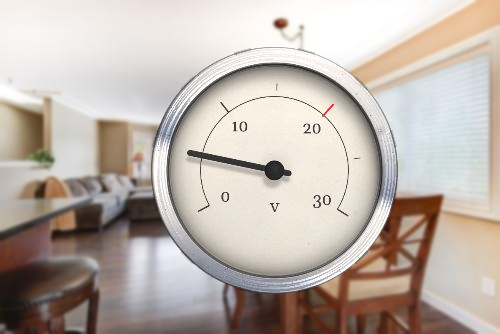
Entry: 5V
